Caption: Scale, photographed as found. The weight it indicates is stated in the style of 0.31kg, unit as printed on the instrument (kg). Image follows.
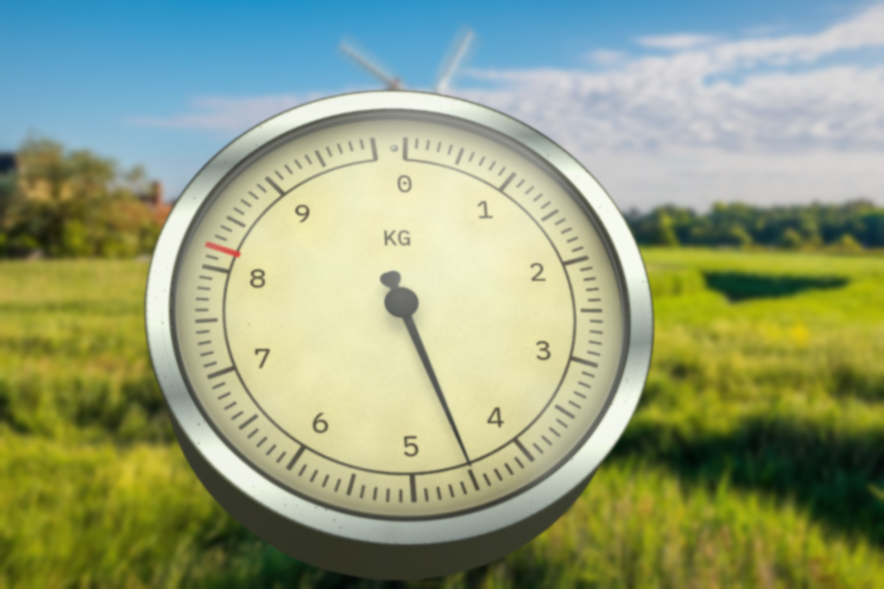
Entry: 4.5kg
